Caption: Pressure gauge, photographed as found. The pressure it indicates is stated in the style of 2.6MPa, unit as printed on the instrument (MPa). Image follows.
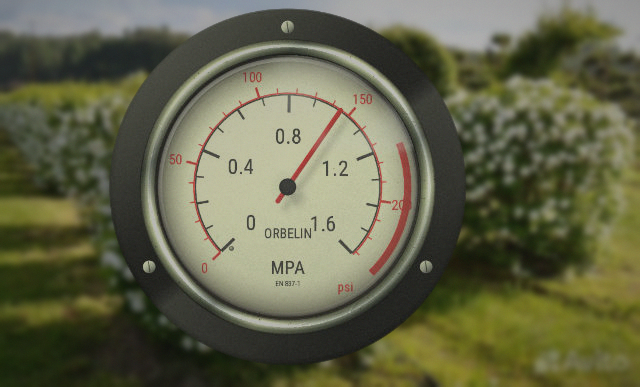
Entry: 1MPa
